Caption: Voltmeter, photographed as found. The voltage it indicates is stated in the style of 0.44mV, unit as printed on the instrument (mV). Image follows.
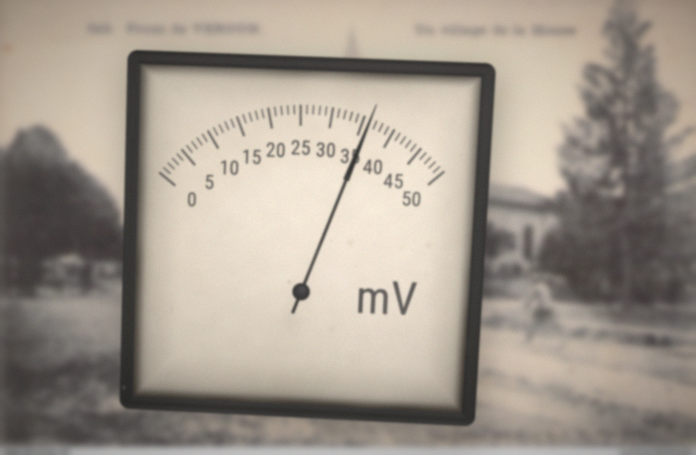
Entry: 36mV
